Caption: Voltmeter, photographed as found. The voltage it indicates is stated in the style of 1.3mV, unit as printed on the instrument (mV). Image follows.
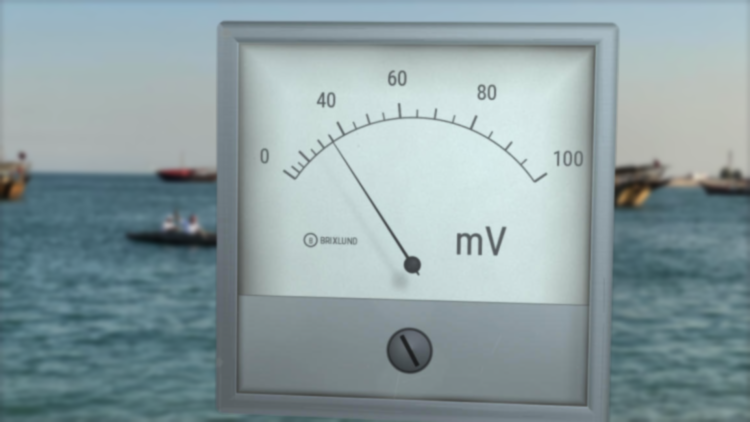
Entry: 35mV
